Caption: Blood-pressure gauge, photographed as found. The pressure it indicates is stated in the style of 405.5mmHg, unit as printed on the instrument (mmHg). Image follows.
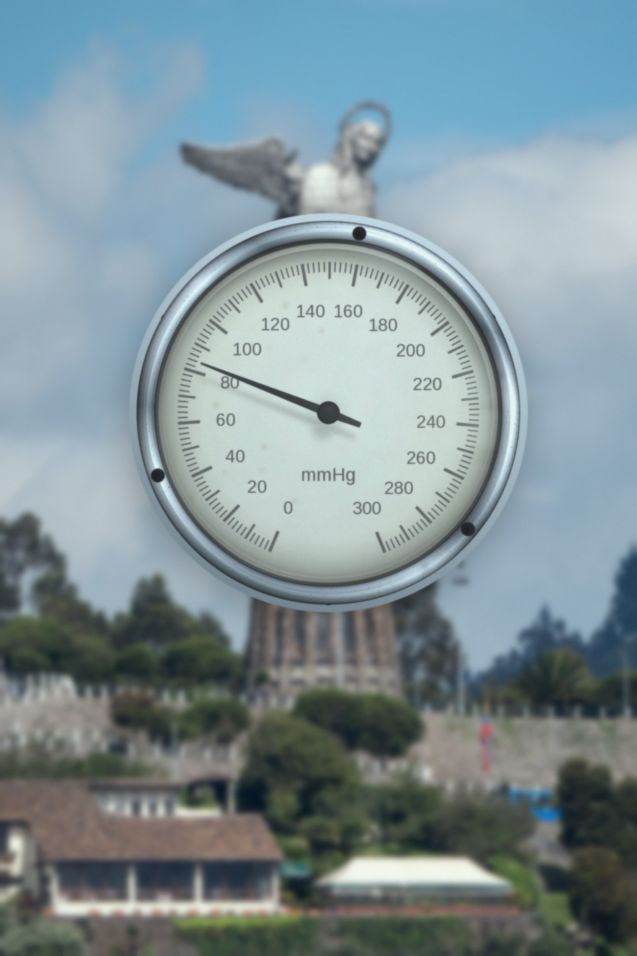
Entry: 84mmHg
